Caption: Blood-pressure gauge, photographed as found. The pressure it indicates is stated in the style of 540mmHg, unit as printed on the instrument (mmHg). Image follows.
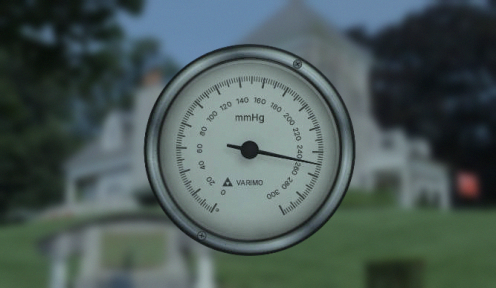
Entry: 250mmHg
